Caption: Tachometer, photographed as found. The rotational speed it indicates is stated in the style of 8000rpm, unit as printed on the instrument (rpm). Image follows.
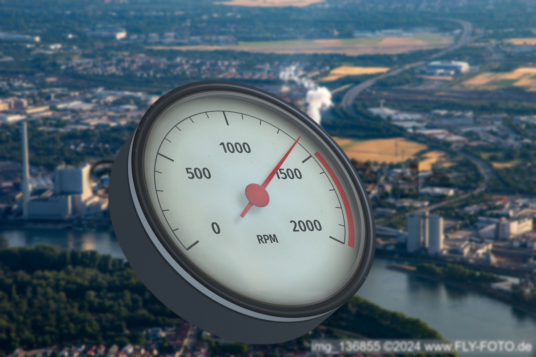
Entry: 1400rpm
